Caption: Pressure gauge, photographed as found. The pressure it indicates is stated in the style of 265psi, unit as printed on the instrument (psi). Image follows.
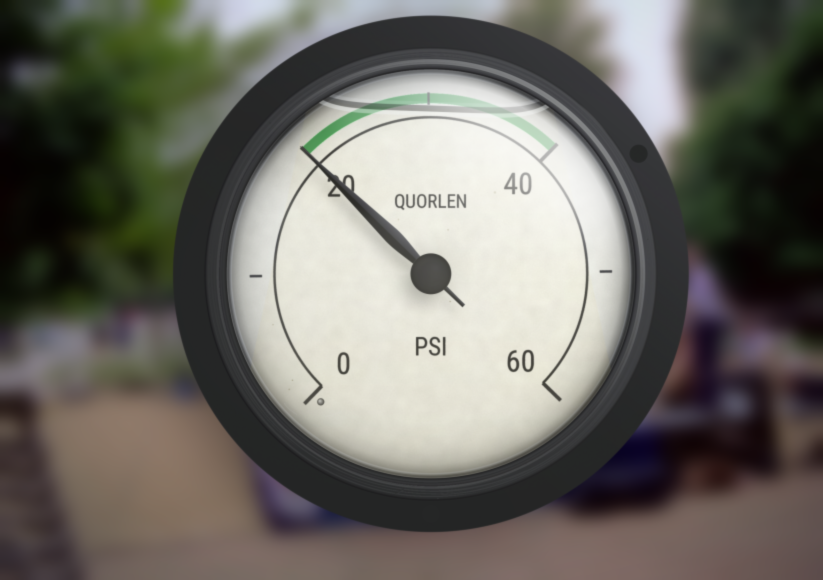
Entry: 20psi
